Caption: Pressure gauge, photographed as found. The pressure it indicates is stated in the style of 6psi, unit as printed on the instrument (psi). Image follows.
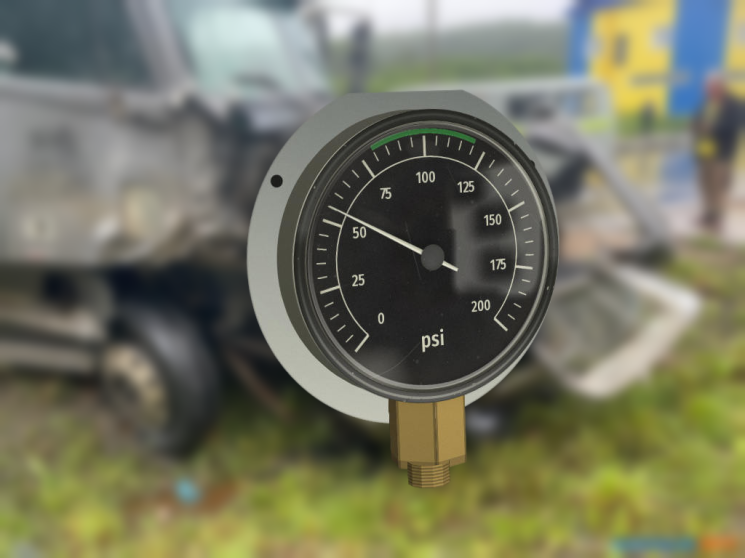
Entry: 55psi
